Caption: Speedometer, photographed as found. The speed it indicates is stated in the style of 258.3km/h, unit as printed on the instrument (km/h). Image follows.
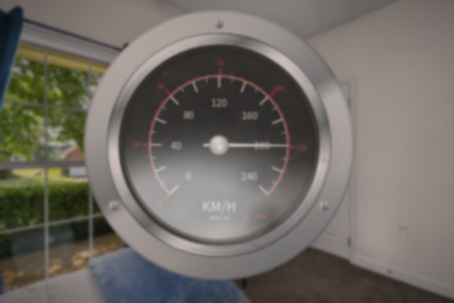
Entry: 200km/h
